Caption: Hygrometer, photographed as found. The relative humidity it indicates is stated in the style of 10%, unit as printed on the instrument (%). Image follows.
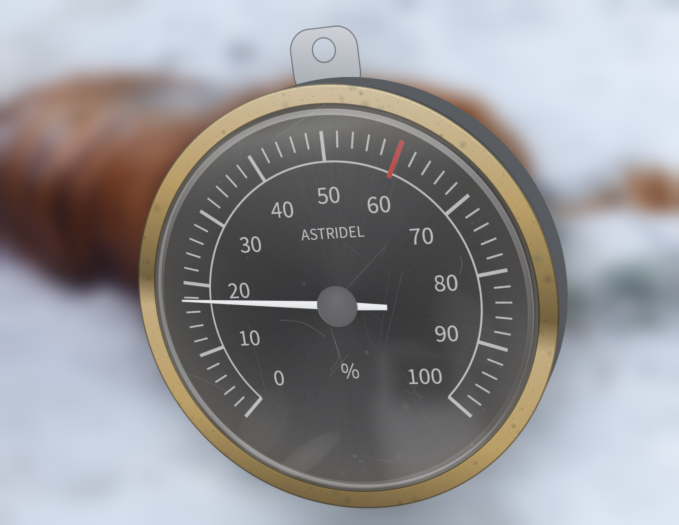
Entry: 18%
